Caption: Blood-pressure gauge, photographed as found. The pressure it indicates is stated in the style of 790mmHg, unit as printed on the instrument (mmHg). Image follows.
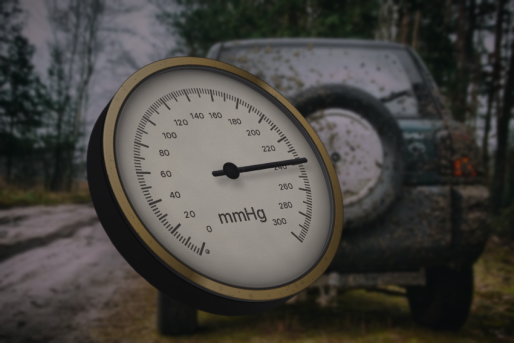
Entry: 240mmHg
